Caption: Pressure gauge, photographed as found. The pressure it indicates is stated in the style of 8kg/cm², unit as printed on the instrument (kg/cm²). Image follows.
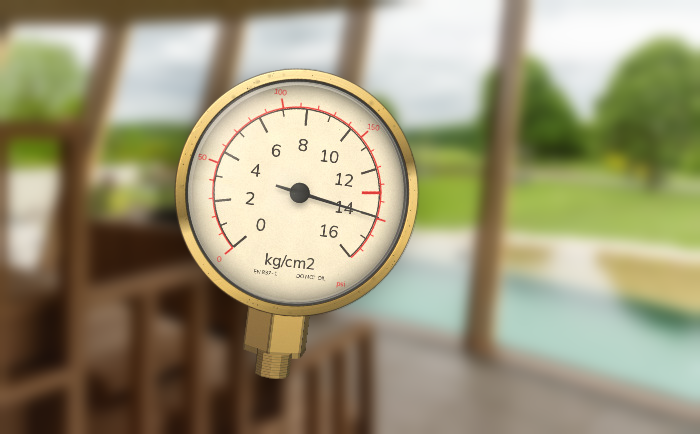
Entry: 14kg/cm²
